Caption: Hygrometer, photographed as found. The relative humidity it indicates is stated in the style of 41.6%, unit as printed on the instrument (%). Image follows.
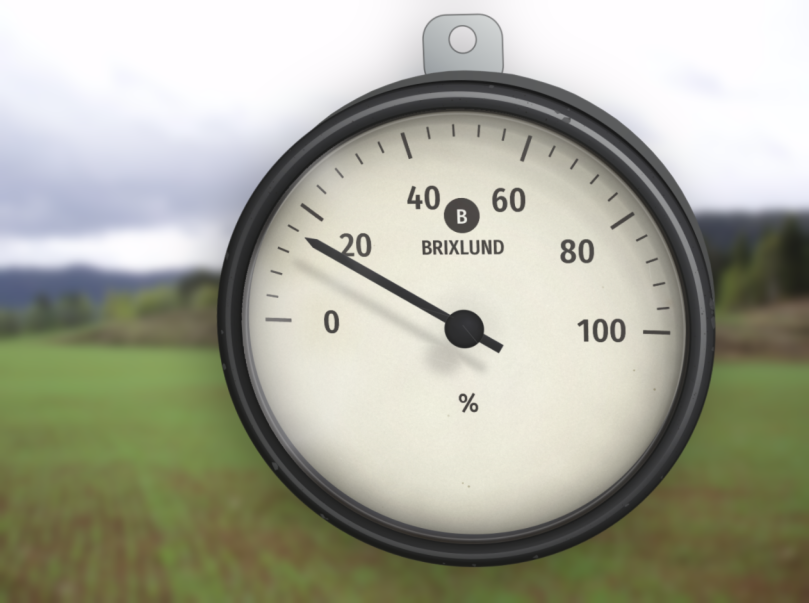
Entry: 16%
